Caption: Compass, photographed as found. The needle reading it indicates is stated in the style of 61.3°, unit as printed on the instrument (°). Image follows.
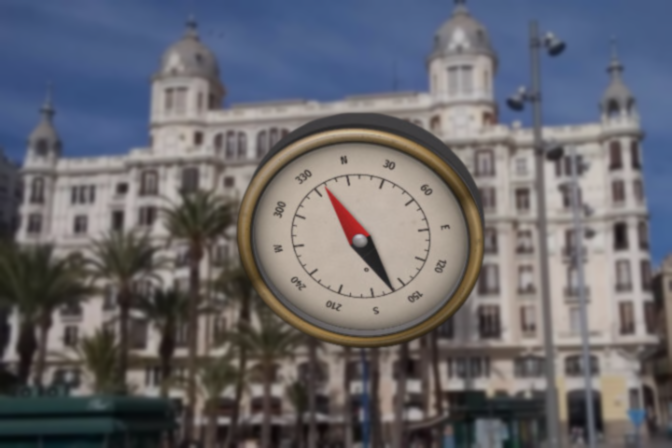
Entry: 340°
